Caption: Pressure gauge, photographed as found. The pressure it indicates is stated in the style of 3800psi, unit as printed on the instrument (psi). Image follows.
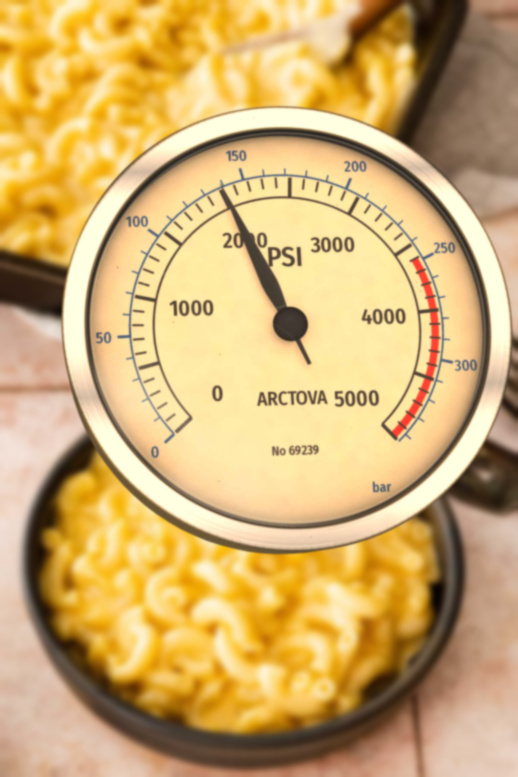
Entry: 2000psi
